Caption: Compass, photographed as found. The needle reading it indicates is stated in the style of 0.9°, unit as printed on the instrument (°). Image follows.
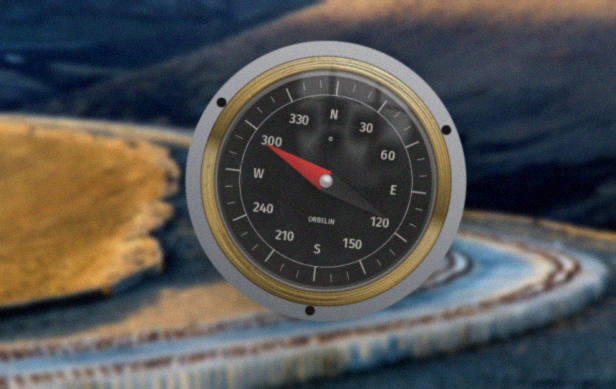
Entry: 295°
